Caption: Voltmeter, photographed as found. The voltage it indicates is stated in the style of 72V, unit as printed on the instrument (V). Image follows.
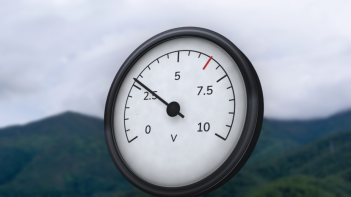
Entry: 2.75V
